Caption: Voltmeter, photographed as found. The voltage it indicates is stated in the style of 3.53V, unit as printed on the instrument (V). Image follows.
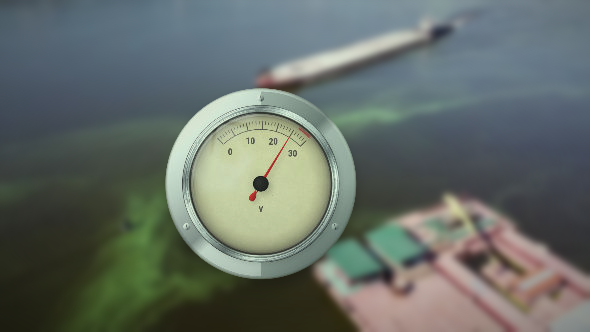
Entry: 25V
